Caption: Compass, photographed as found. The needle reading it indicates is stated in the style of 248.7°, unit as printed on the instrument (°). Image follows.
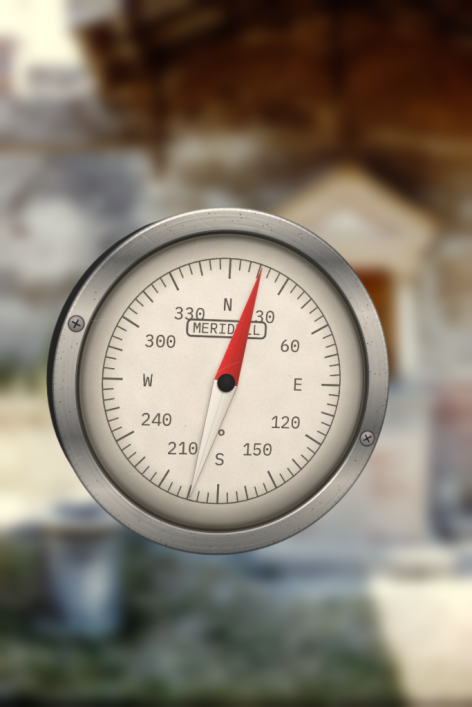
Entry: 15°
